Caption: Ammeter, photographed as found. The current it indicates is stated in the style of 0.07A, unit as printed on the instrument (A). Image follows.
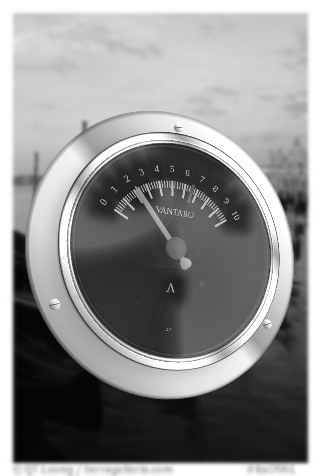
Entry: 2A
